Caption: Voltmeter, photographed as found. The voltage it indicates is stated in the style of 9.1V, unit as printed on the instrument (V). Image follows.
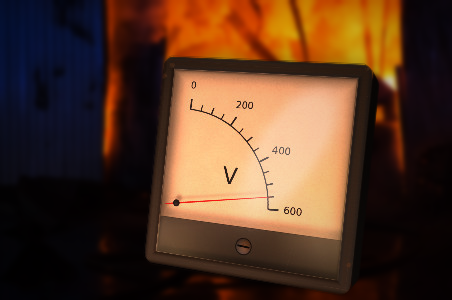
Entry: 550V
